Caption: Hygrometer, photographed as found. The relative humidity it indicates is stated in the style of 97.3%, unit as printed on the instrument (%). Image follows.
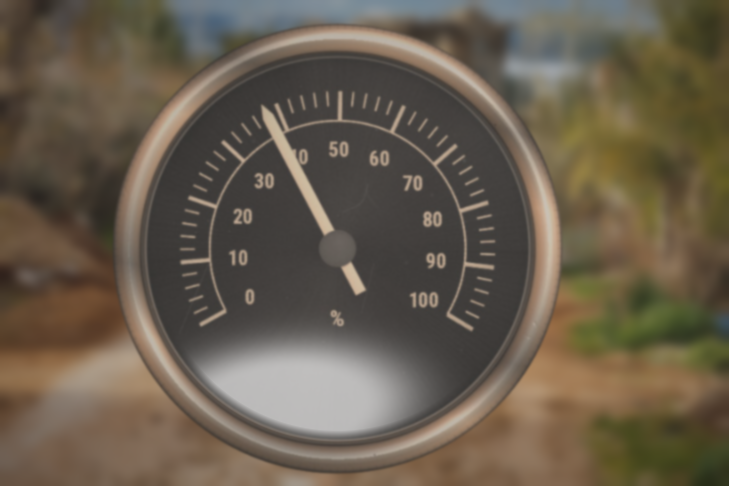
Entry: 38%
